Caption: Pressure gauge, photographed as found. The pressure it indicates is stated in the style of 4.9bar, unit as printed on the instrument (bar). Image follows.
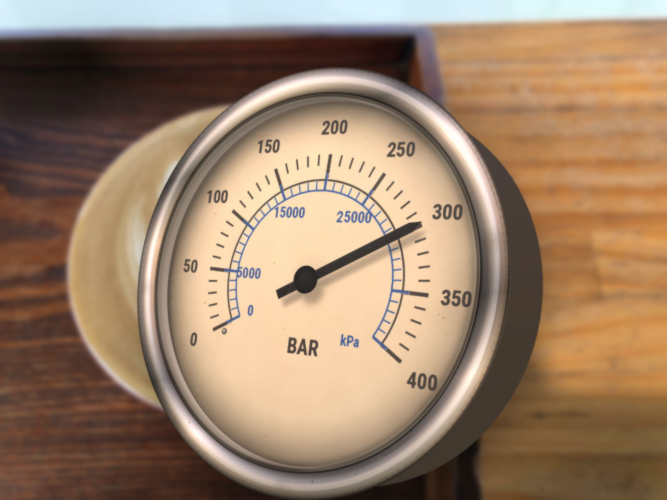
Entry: 300bar
